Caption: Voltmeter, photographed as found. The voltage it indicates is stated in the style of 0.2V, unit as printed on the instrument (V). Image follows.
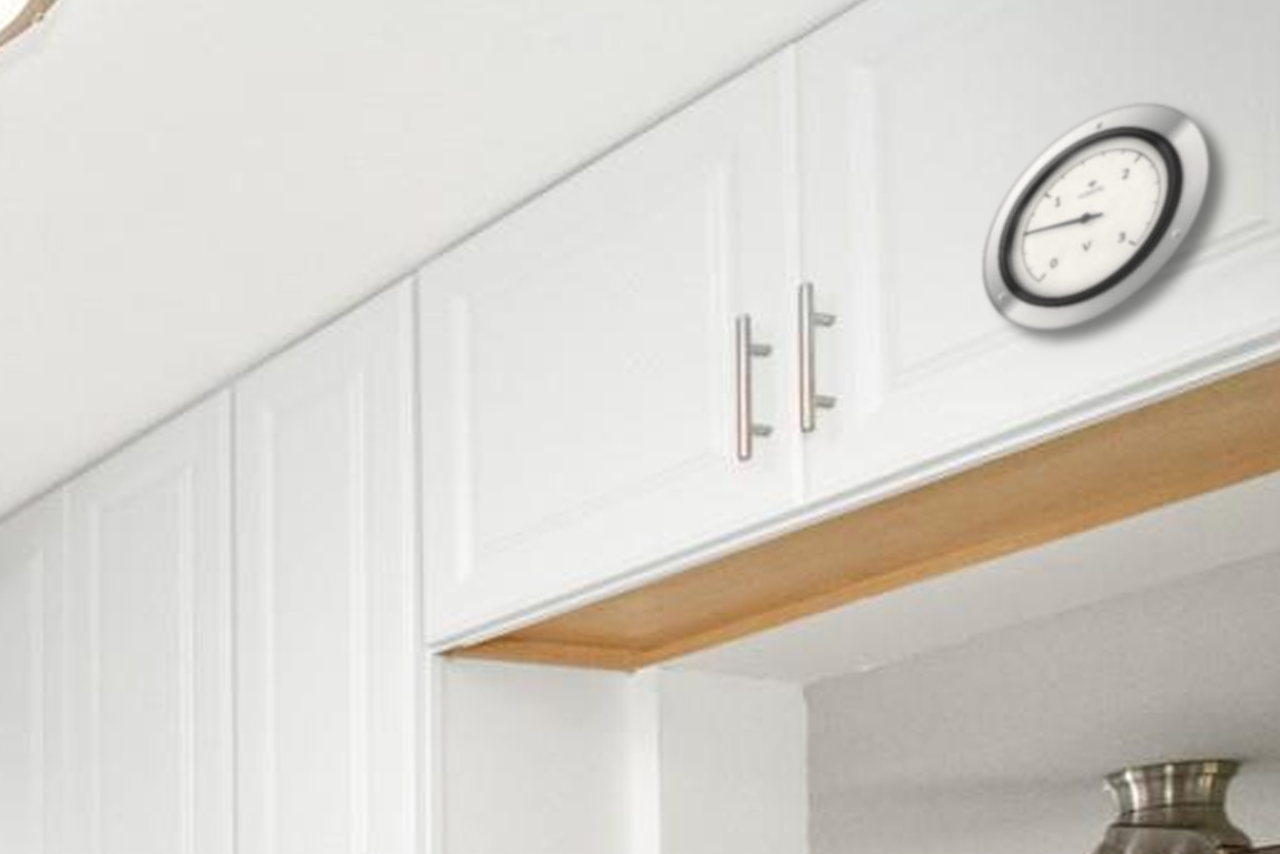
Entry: 0.6V
